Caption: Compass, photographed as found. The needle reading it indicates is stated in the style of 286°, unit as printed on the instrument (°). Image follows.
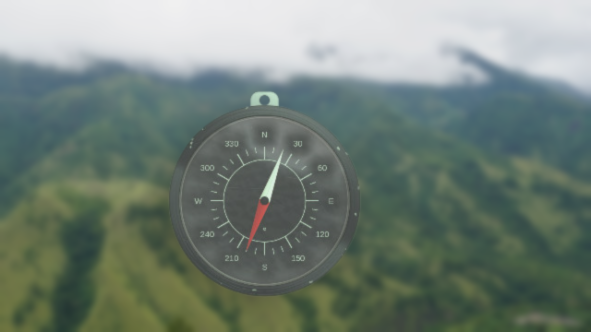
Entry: 200°
